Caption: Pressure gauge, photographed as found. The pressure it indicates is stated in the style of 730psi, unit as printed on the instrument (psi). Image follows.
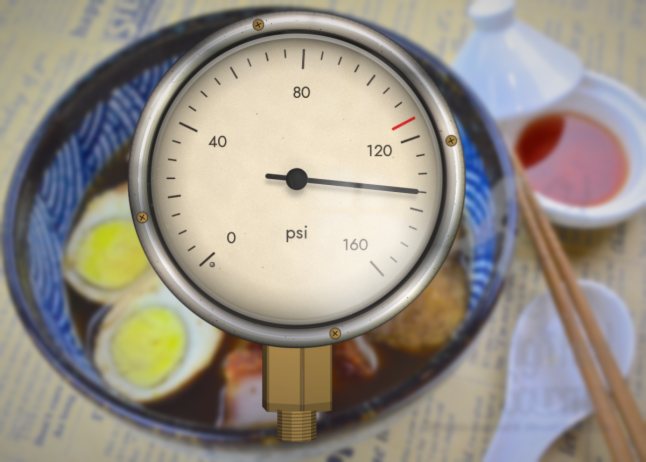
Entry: 135psi
